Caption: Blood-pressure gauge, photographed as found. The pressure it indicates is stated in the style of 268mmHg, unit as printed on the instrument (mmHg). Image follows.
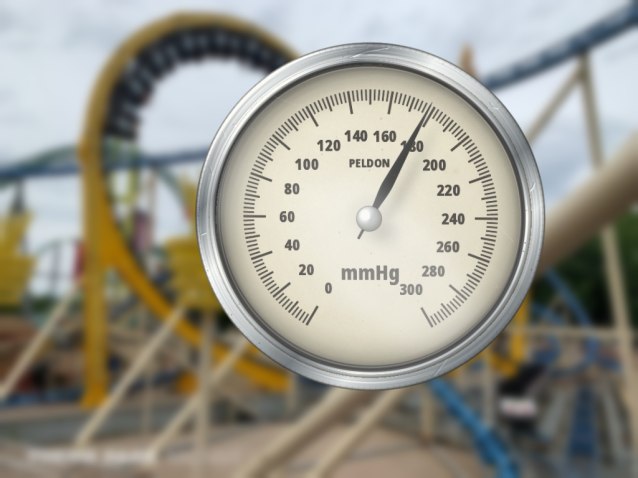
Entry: 178mmHg
